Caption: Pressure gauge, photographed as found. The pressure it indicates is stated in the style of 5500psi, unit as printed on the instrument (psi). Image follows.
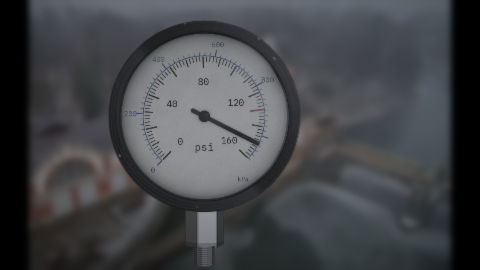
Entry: 150psi
